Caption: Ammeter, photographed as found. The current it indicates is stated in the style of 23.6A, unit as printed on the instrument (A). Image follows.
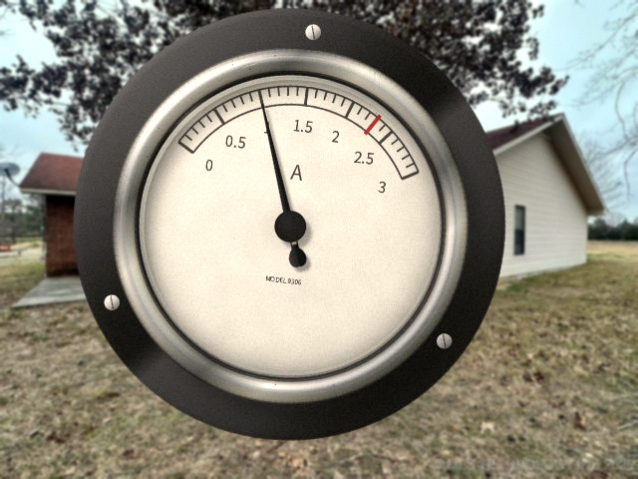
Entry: 1A
